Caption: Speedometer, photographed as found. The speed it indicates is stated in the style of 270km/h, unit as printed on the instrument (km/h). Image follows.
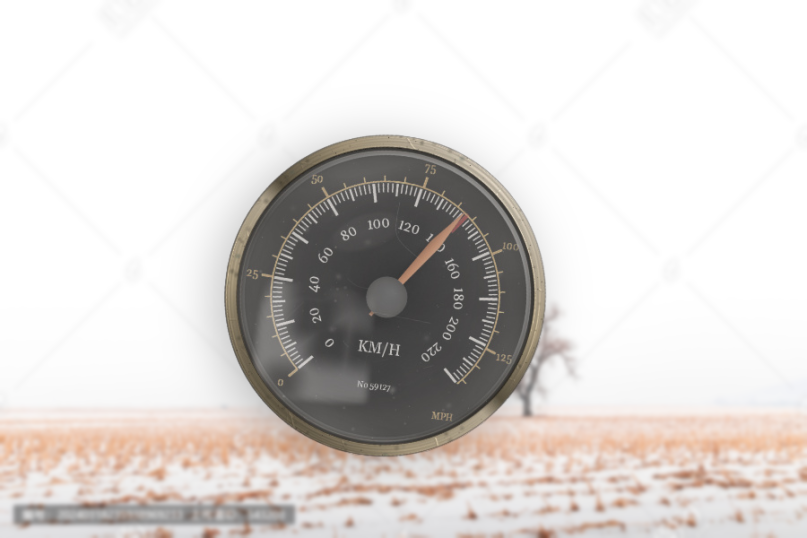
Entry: 140km/h
